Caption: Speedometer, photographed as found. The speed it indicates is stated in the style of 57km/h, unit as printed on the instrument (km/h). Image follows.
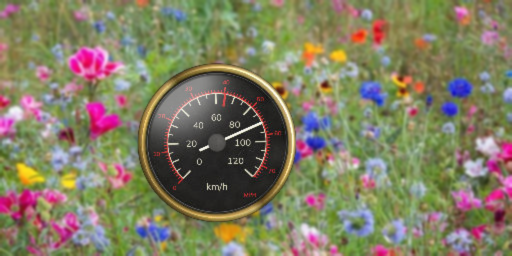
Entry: 90km/h
